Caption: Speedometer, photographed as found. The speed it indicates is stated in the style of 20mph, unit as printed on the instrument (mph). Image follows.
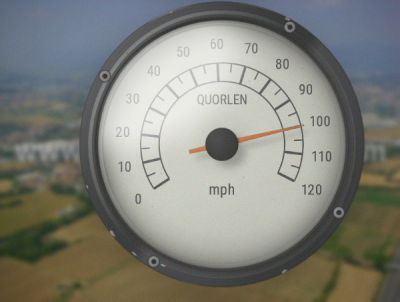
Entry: 100mph
